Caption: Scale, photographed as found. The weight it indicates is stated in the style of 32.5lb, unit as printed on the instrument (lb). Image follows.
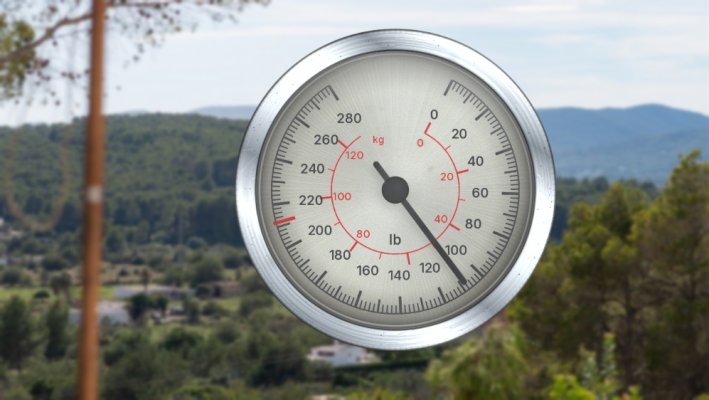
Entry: 108lb
